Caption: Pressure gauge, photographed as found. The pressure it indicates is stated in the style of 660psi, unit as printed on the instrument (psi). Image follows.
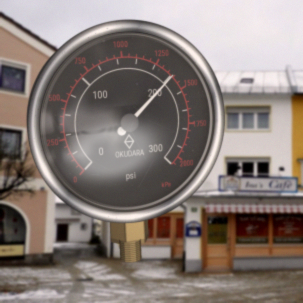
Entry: 200psi
